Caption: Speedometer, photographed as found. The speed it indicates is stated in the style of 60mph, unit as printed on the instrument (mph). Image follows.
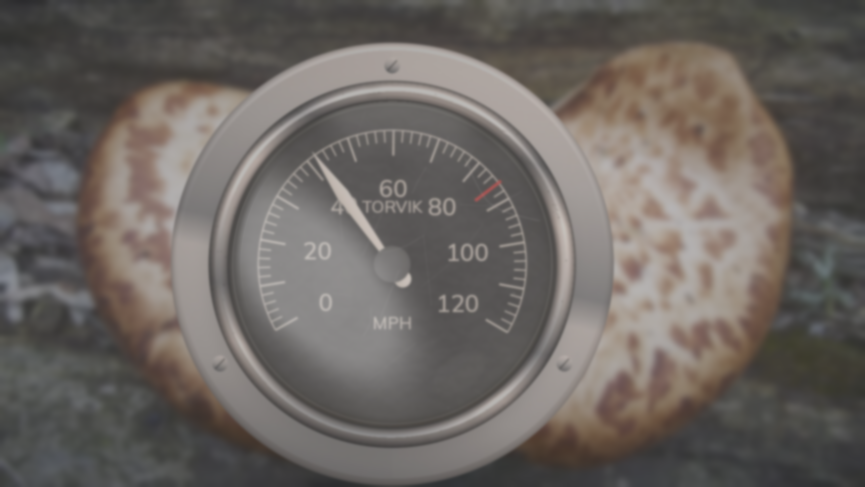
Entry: 42mph
